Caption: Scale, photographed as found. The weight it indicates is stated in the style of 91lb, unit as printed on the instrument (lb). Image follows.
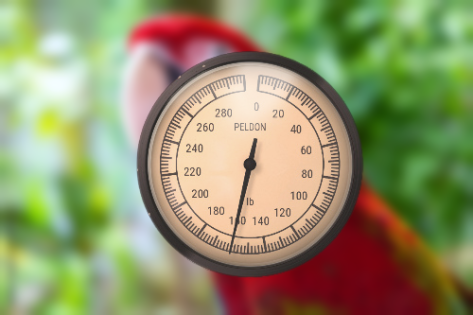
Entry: 160lb
